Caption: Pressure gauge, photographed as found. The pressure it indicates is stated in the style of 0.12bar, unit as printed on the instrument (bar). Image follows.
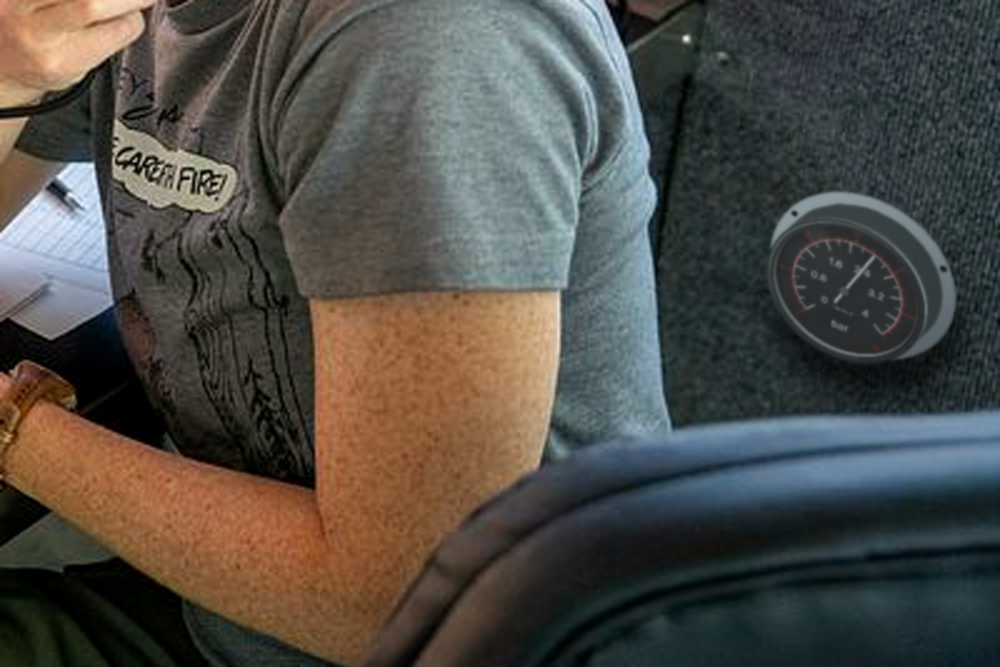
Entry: 2.4bar
